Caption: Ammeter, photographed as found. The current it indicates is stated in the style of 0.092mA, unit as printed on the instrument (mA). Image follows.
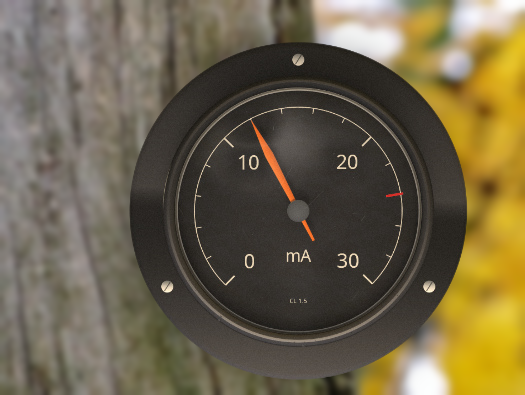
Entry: 12mA
